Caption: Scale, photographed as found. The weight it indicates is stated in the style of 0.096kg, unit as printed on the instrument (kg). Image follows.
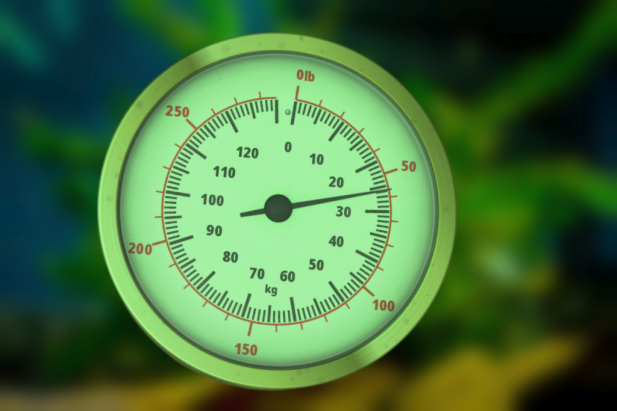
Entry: 26kg
